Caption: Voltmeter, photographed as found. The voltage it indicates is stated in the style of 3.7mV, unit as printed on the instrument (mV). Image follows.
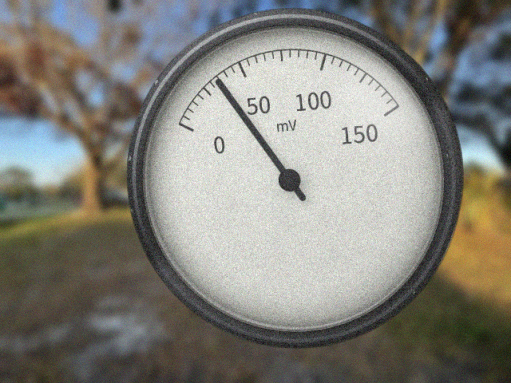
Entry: 35mV
